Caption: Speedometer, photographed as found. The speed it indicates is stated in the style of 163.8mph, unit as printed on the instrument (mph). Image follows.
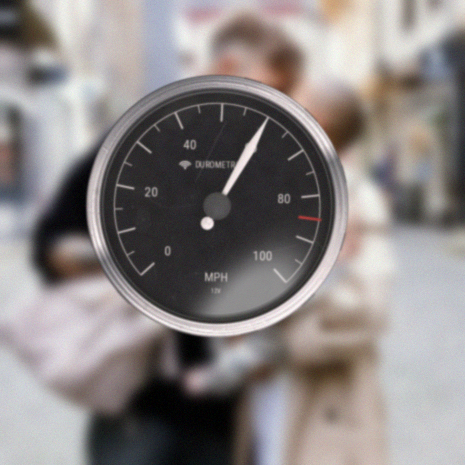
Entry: 60mph
